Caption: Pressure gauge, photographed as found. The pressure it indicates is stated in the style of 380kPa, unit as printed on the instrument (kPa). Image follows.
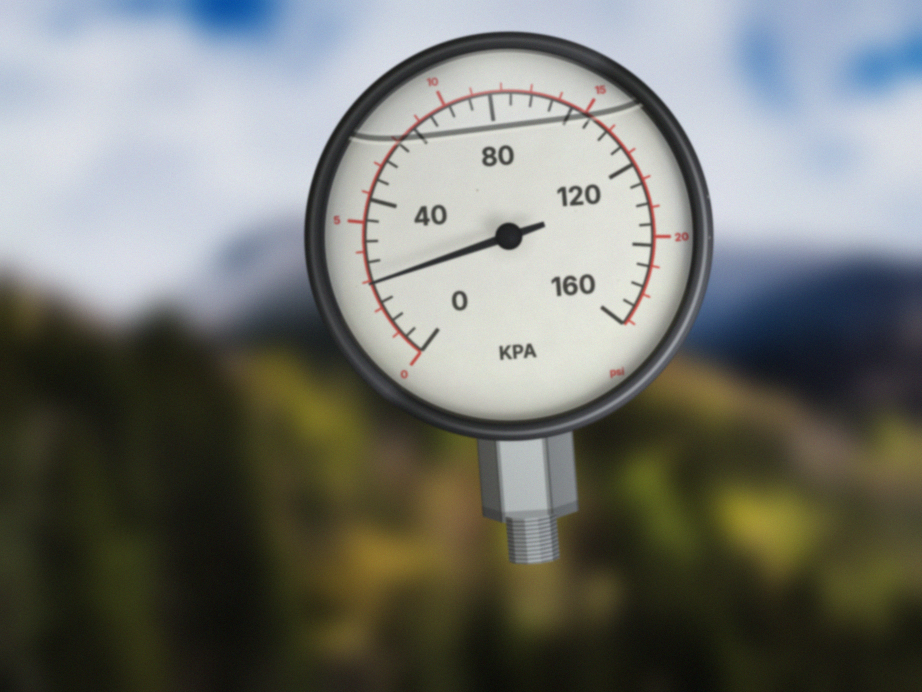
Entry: 20kPa
